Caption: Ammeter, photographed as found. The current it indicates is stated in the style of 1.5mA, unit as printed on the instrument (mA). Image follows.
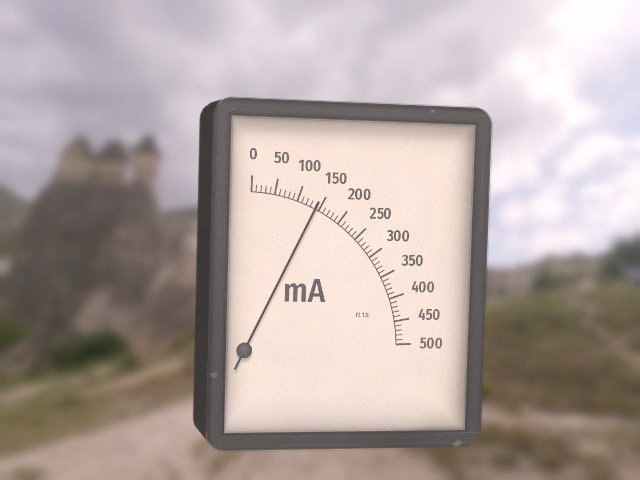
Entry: 140mA
